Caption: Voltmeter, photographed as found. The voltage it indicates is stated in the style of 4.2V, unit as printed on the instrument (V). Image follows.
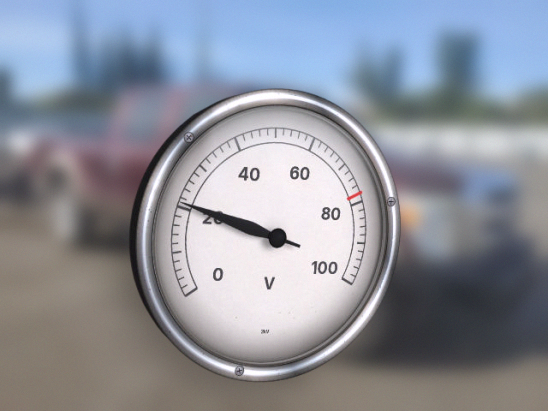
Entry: 21V
